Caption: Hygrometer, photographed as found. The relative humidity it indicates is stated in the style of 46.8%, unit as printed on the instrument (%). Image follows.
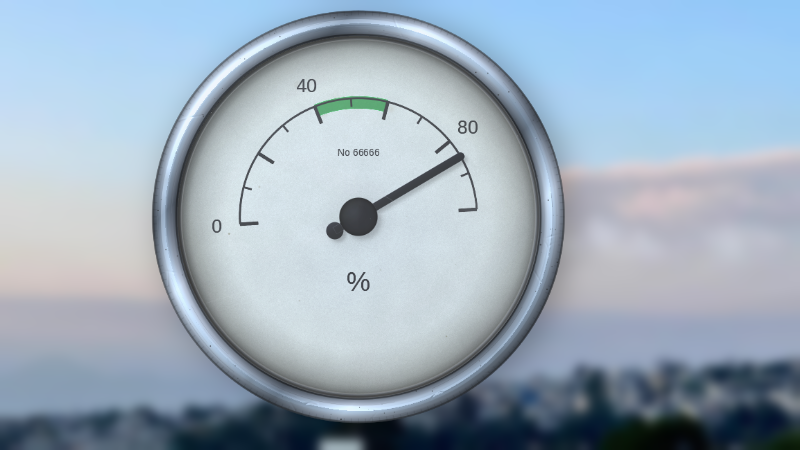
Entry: 85%
